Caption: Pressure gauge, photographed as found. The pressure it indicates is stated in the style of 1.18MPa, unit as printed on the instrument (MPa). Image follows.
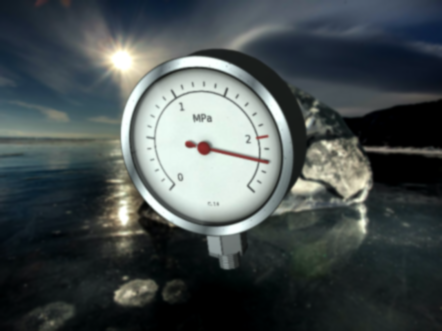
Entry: 2.2MPa
